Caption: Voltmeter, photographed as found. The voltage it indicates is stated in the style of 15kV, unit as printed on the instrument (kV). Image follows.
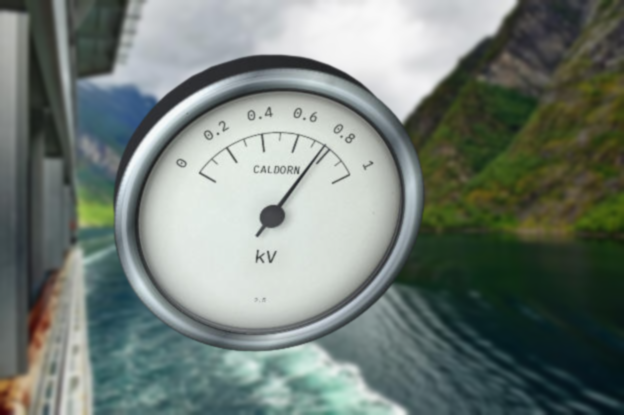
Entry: 0.75kV
